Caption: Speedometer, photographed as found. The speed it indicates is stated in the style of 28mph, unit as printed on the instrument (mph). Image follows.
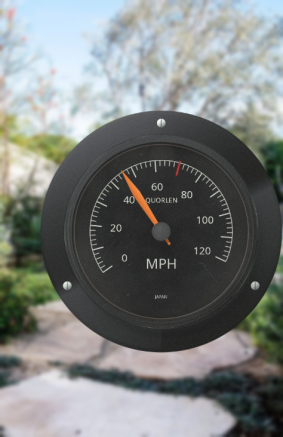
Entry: 46mph
